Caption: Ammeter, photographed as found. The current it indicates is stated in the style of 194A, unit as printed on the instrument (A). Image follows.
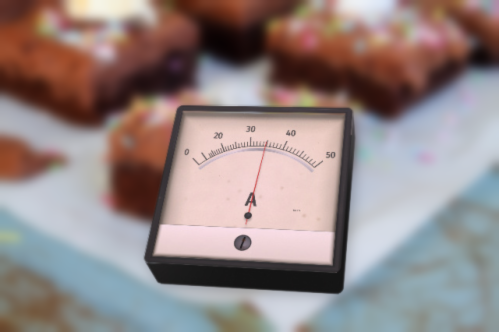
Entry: 35A
